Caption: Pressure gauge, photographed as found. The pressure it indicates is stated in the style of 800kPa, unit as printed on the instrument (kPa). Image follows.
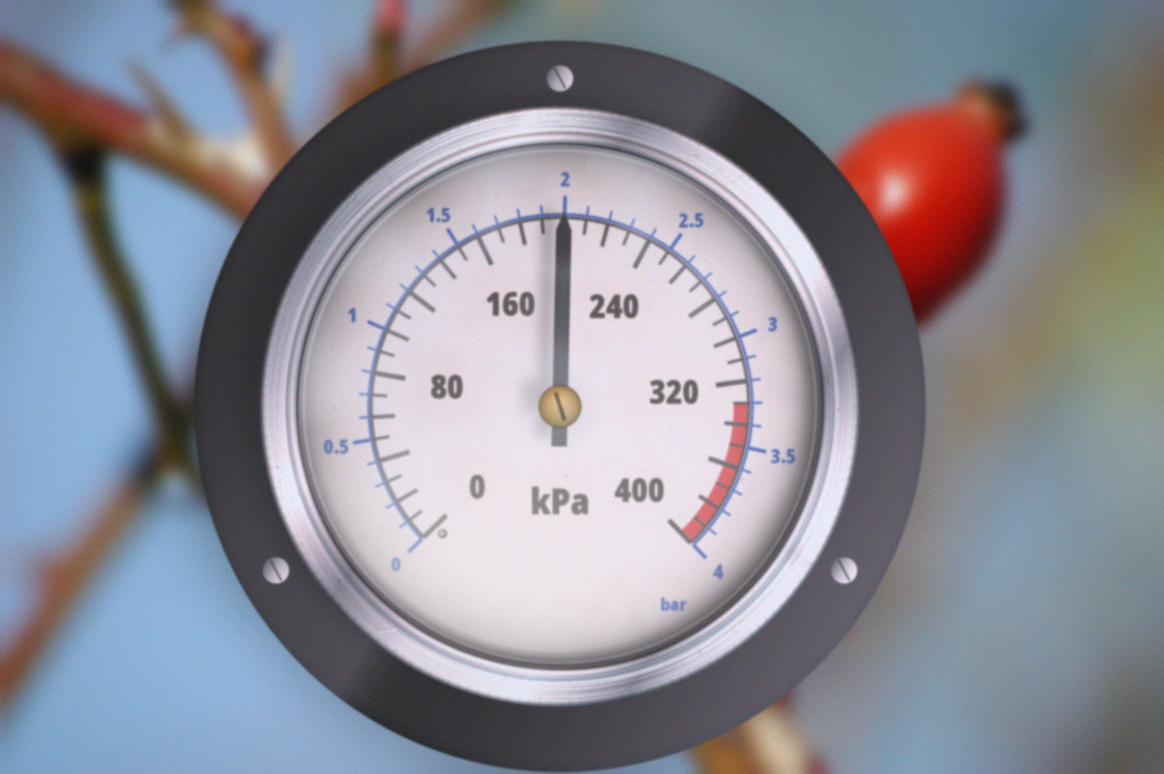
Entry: 200kPa
